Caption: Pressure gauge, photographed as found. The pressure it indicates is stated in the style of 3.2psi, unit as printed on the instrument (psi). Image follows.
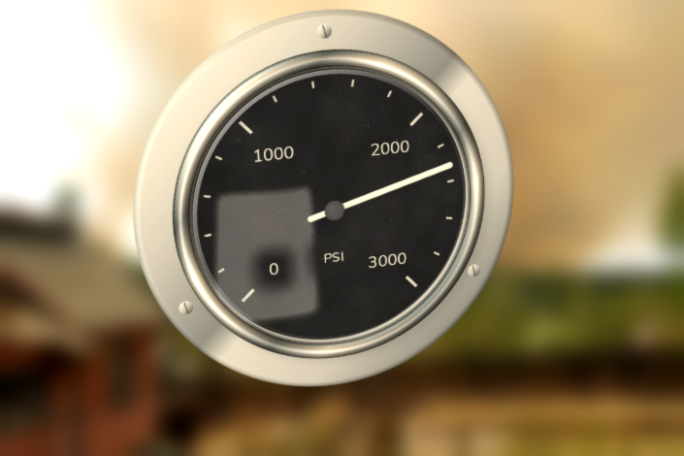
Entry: 2300psi
